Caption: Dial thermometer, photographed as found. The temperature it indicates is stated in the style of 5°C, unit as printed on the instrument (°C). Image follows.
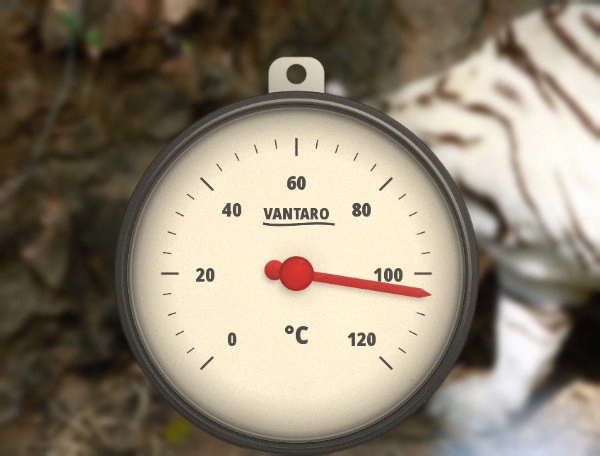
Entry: 104°C
